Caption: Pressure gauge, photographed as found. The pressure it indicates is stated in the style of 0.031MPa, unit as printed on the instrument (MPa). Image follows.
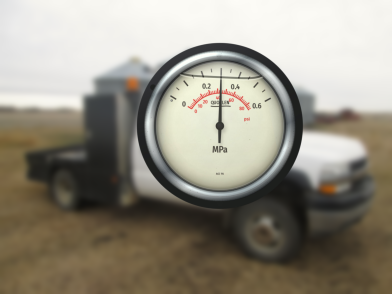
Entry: 0.3MPa
